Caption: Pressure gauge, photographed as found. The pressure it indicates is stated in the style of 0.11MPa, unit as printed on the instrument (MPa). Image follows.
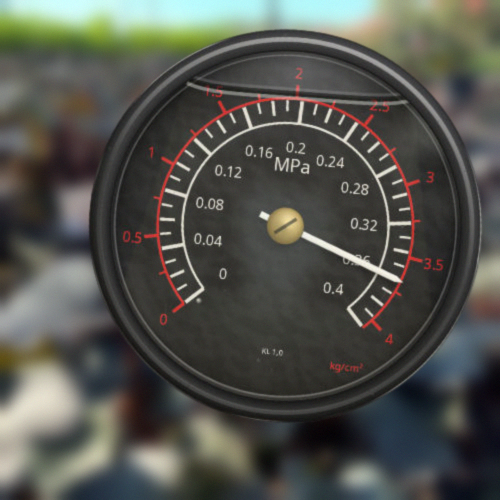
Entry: 0.36MPa
